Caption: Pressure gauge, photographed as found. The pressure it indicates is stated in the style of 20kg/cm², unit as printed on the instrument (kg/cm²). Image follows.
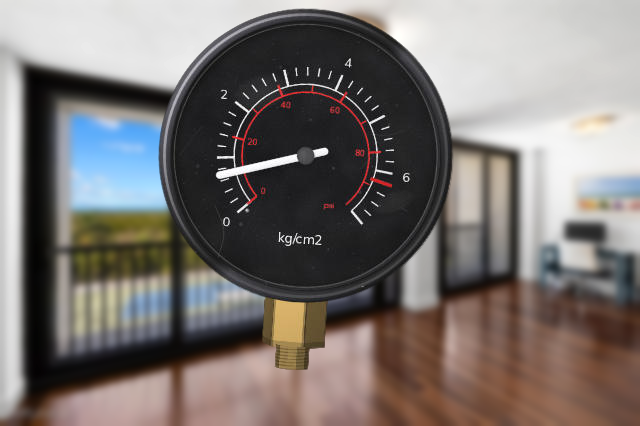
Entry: 0.7kg/cm²
